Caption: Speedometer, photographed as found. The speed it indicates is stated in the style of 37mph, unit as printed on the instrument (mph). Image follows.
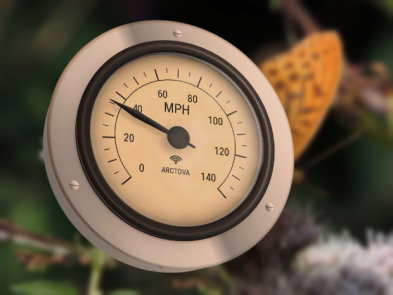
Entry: 35mph
